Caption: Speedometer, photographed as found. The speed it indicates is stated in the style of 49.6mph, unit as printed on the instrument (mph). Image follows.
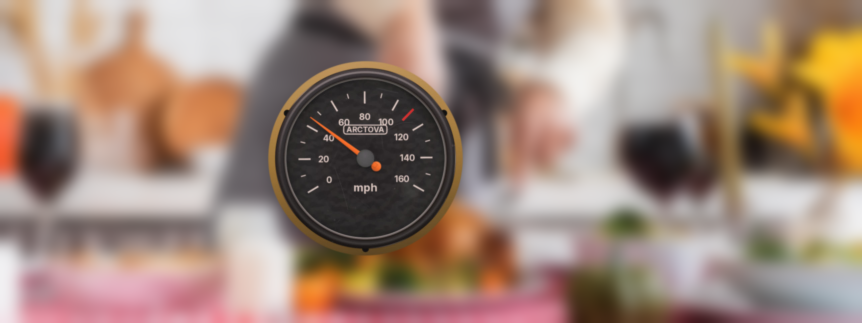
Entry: 45mph
